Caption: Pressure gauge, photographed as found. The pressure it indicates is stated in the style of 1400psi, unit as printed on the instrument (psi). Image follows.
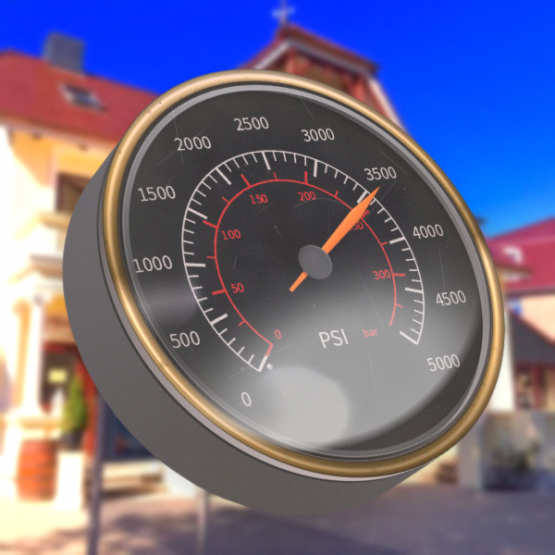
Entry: 3550psi
